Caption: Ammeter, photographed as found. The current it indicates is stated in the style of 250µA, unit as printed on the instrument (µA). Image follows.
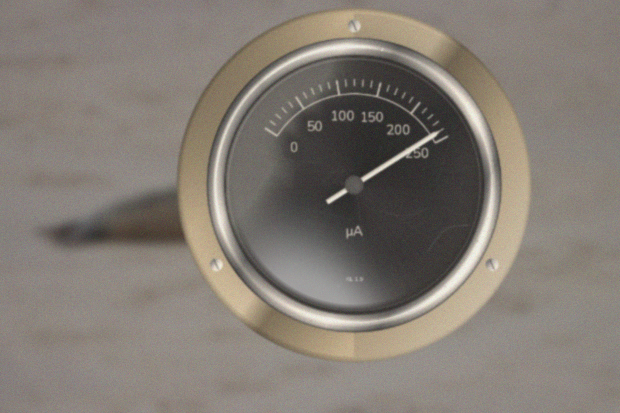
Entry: 240µA
